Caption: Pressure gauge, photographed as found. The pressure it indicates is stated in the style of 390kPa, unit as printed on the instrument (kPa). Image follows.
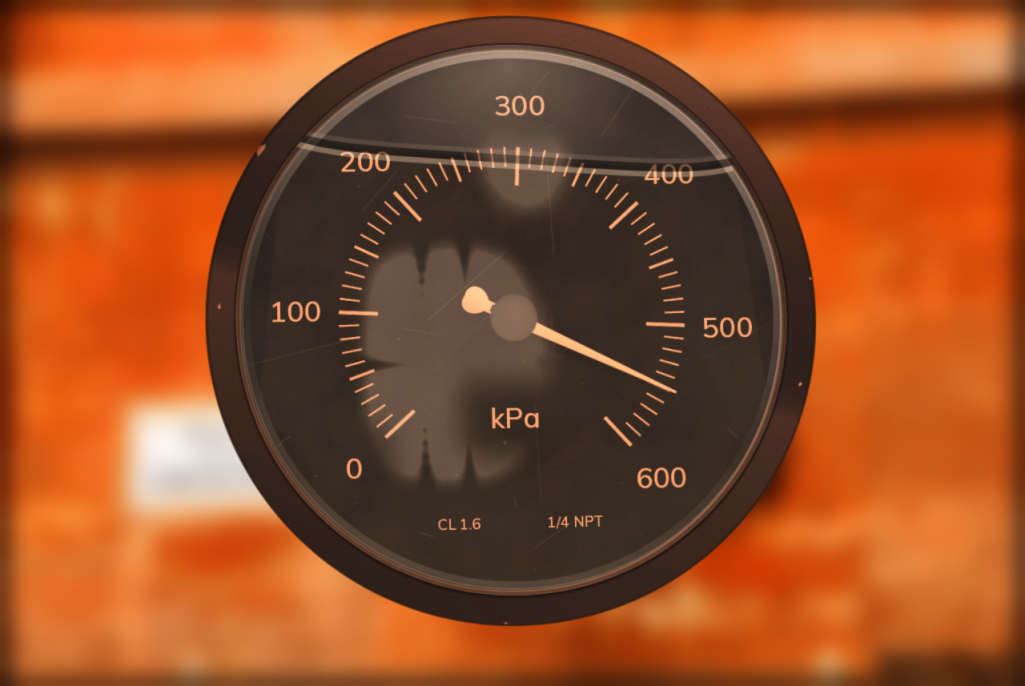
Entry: 550kPa
